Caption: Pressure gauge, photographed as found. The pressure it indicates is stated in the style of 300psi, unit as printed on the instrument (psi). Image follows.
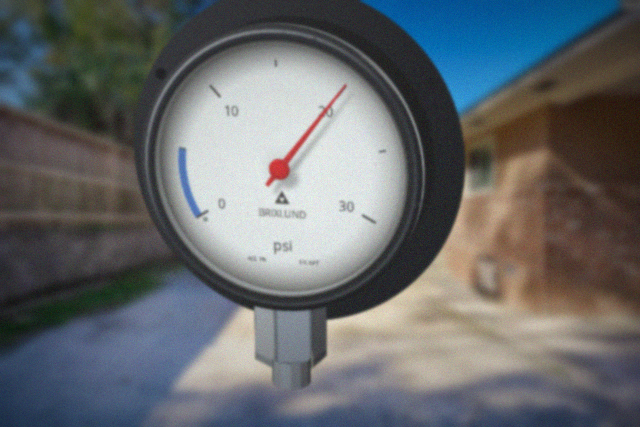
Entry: 20psi
